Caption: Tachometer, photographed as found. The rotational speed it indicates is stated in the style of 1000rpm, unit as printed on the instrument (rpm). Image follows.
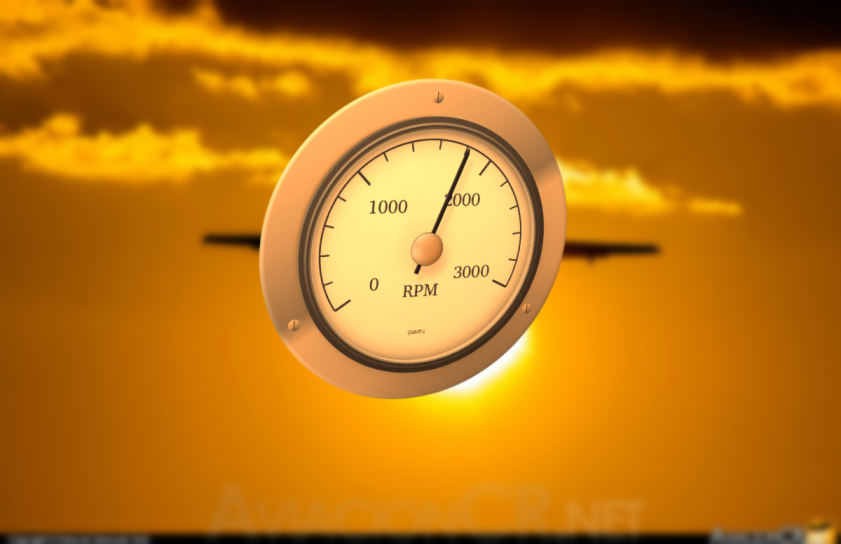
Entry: 1800rpm
